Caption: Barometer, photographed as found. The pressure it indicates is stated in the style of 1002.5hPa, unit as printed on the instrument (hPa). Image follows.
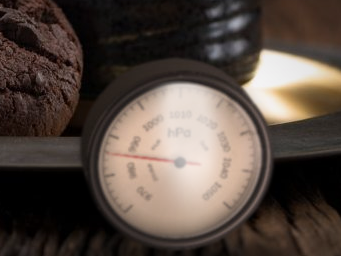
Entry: 986hPa
